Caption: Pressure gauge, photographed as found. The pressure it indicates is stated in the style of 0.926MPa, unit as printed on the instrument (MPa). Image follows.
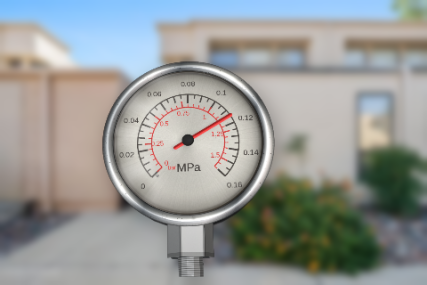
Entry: 0.115MPa
